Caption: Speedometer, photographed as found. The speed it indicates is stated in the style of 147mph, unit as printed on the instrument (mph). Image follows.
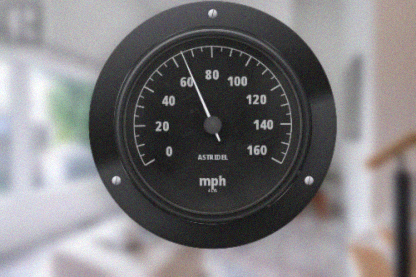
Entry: 65mph
